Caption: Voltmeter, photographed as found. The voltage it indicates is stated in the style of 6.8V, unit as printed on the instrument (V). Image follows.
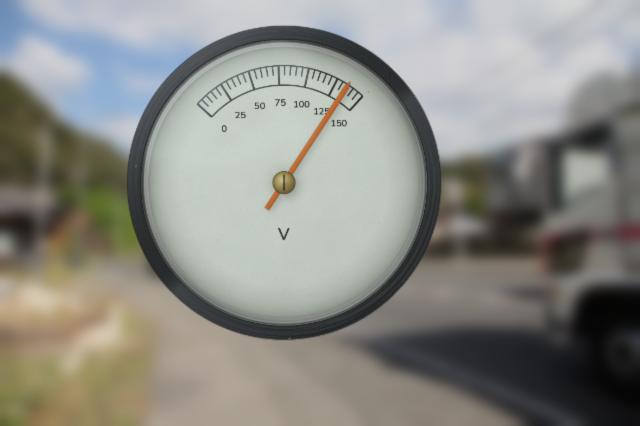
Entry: 135V
